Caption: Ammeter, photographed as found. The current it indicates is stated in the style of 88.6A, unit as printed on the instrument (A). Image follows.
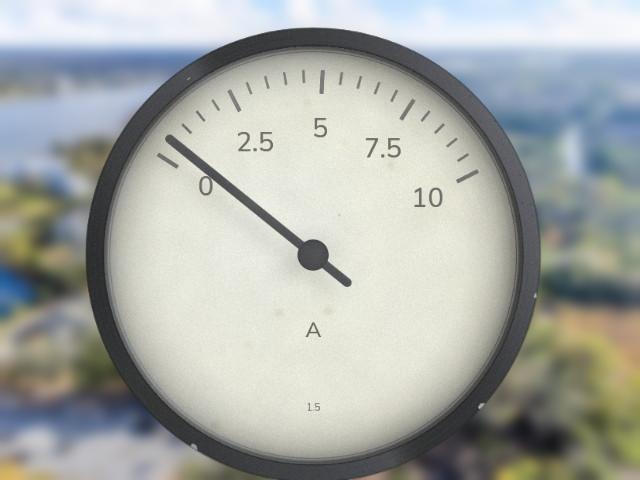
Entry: 0.5A
